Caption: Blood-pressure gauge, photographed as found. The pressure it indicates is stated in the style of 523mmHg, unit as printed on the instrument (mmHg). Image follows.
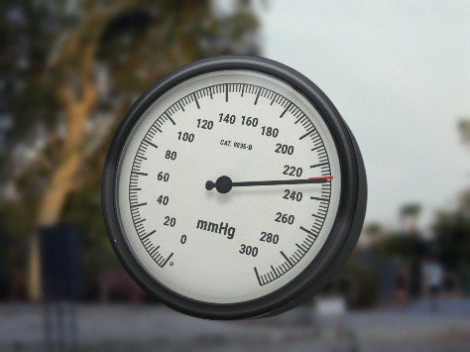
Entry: 230mmHg
